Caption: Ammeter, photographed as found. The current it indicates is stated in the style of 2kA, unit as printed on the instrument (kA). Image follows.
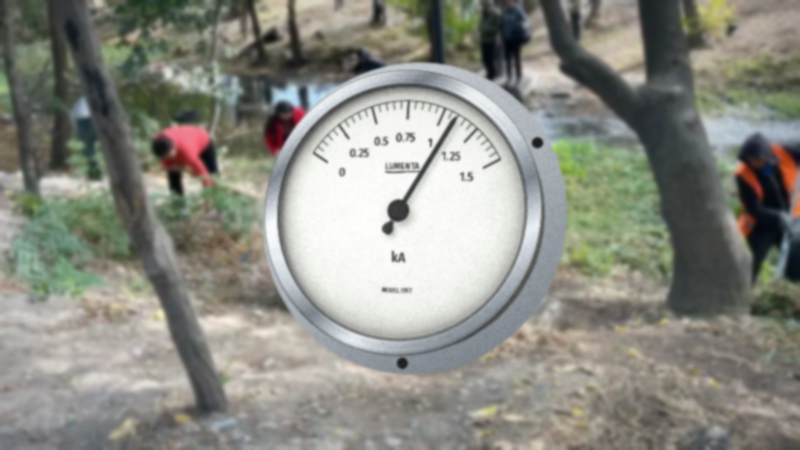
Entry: 1.1kA
